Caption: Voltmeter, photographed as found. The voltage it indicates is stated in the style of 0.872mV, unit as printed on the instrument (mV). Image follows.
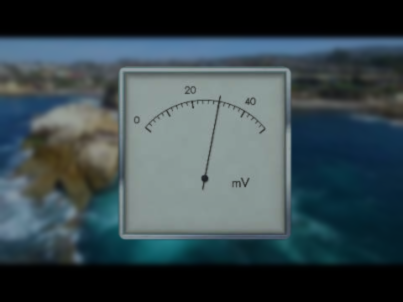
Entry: 30mV
